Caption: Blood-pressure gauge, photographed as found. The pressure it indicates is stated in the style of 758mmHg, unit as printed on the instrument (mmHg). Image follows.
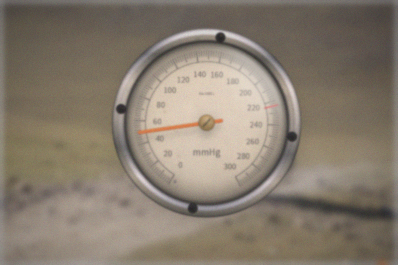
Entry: 50mmHg
